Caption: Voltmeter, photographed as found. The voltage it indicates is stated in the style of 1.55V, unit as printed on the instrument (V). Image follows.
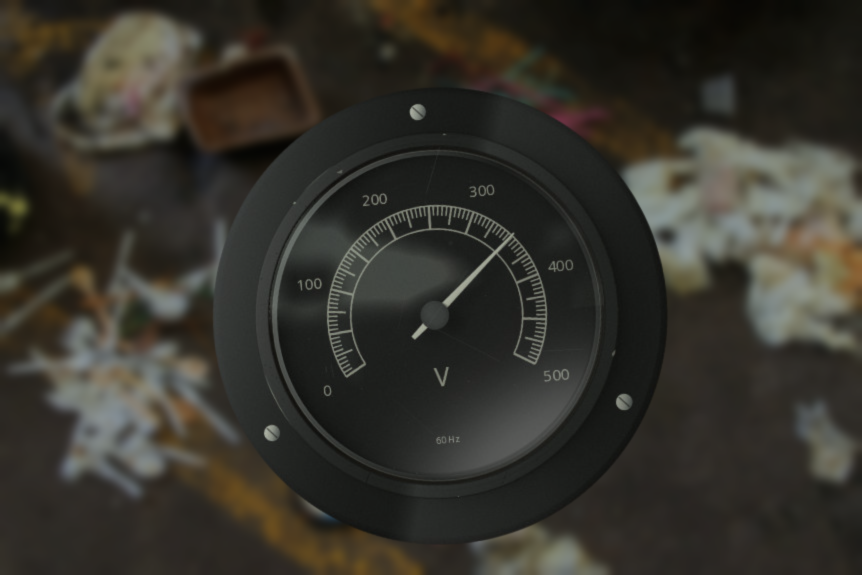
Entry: 350V
